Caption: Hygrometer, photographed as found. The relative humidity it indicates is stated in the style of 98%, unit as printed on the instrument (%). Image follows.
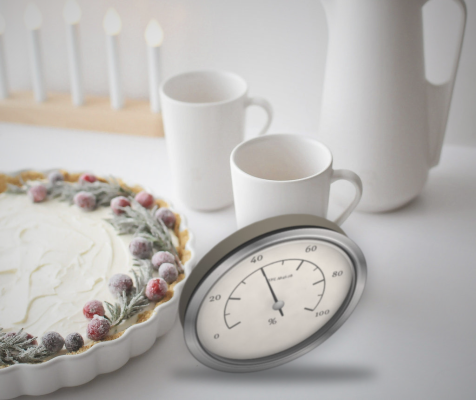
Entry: 40%
